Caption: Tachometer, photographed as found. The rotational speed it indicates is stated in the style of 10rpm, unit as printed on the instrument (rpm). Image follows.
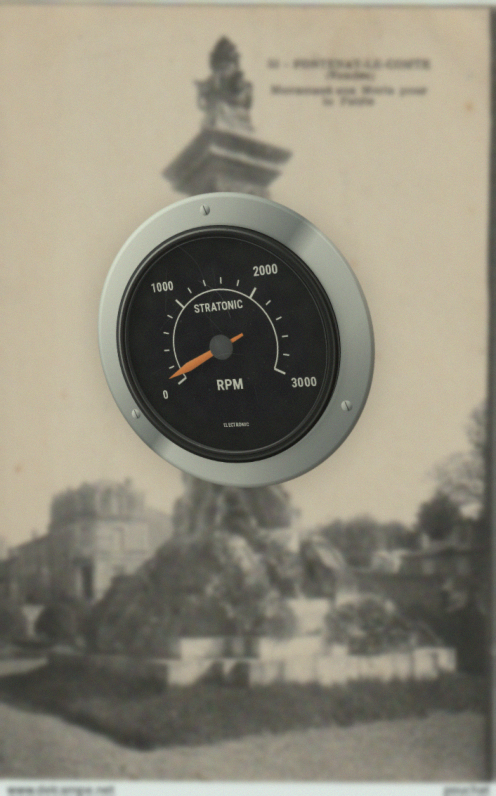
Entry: 100rpm
